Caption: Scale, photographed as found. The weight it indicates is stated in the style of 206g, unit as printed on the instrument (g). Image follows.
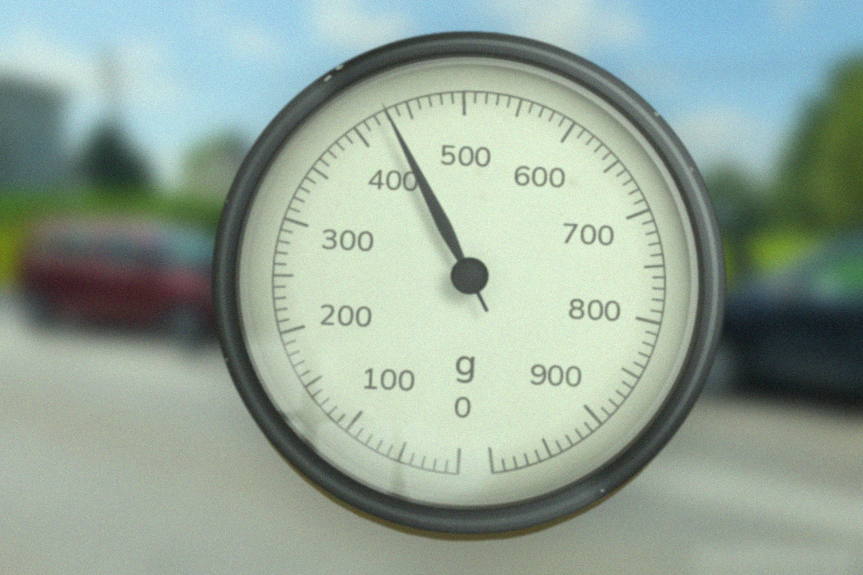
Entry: 430g
